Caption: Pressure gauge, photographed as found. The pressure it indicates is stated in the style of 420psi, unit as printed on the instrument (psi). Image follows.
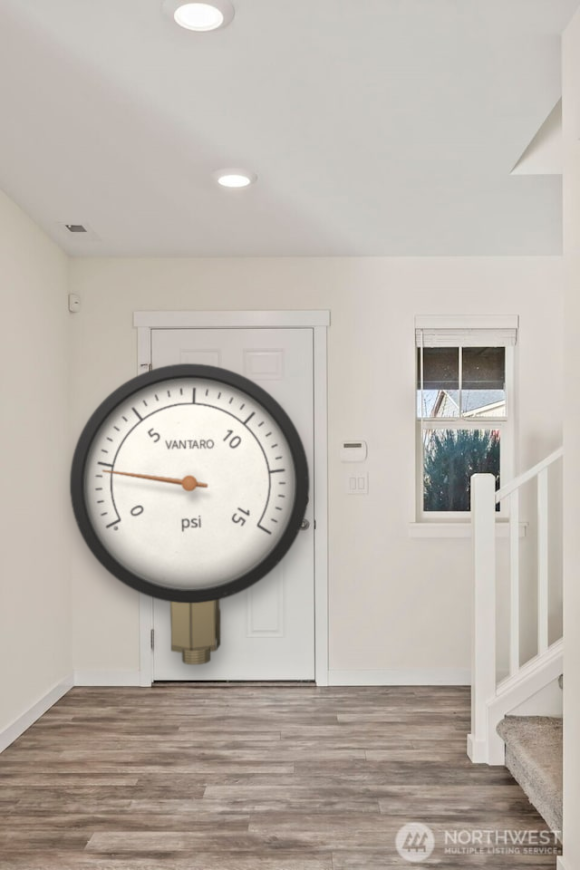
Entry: 2.25psi
